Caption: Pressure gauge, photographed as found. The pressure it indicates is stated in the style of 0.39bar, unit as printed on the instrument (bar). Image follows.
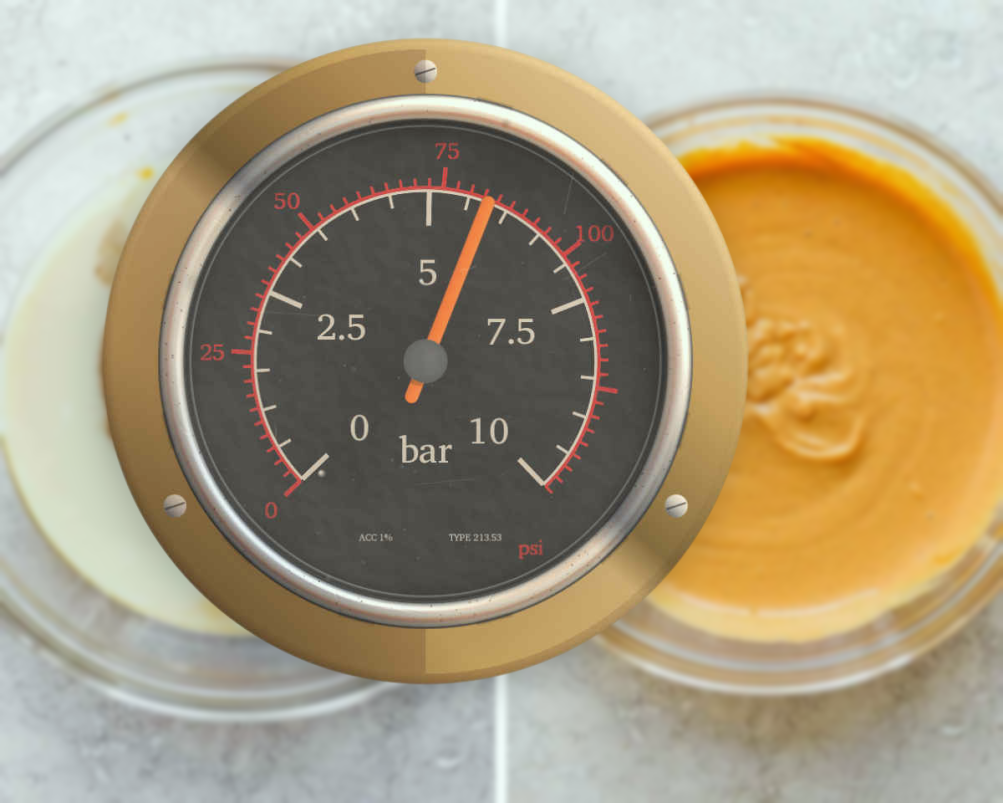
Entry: 5.75bar
